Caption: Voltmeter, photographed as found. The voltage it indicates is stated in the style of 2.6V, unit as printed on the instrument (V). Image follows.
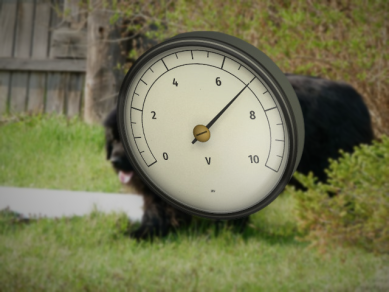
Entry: 7V
